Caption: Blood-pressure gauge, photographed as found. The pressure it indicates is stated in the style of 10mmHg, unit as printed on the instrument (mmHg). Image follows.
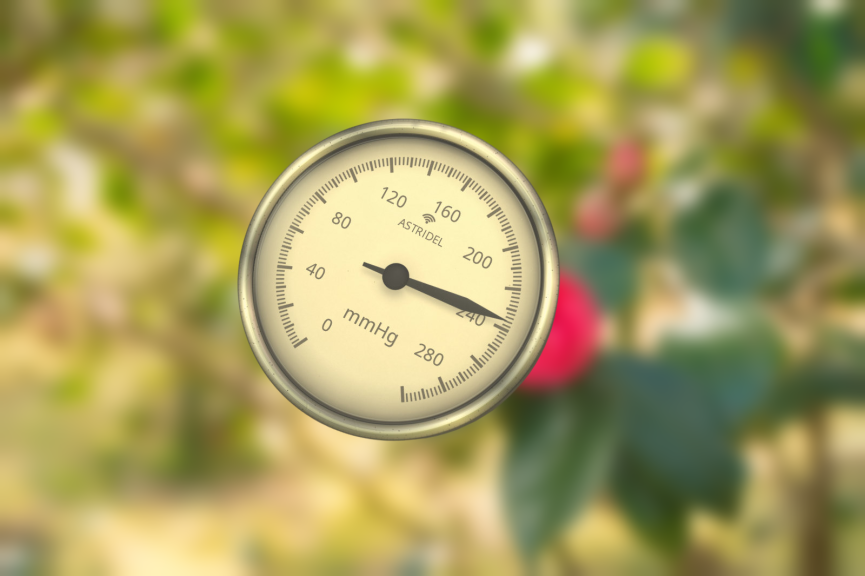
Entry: 236mmHg
